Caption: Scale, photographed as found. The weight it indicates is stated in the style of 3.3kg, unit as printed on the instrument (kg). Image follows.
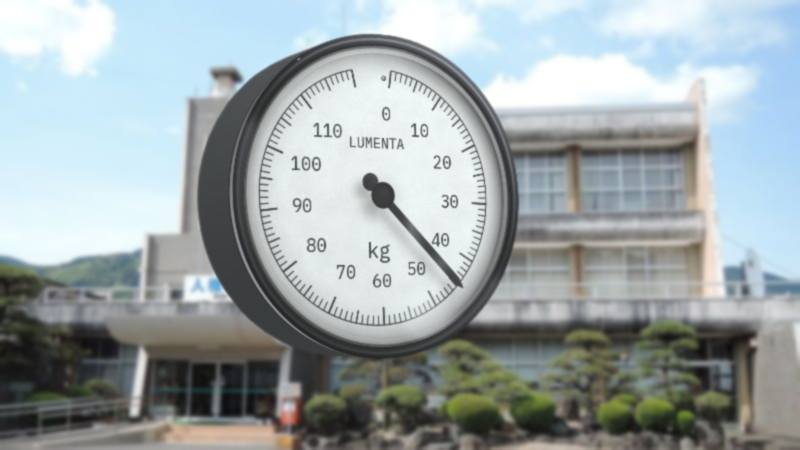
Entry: 45kg
